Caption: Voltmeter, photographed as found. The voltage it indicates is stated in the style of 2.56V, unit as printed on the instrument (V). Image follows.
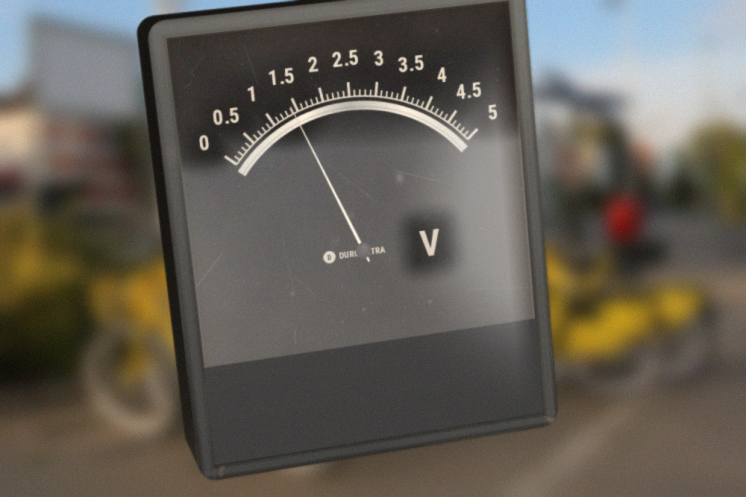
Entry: 1.4V
